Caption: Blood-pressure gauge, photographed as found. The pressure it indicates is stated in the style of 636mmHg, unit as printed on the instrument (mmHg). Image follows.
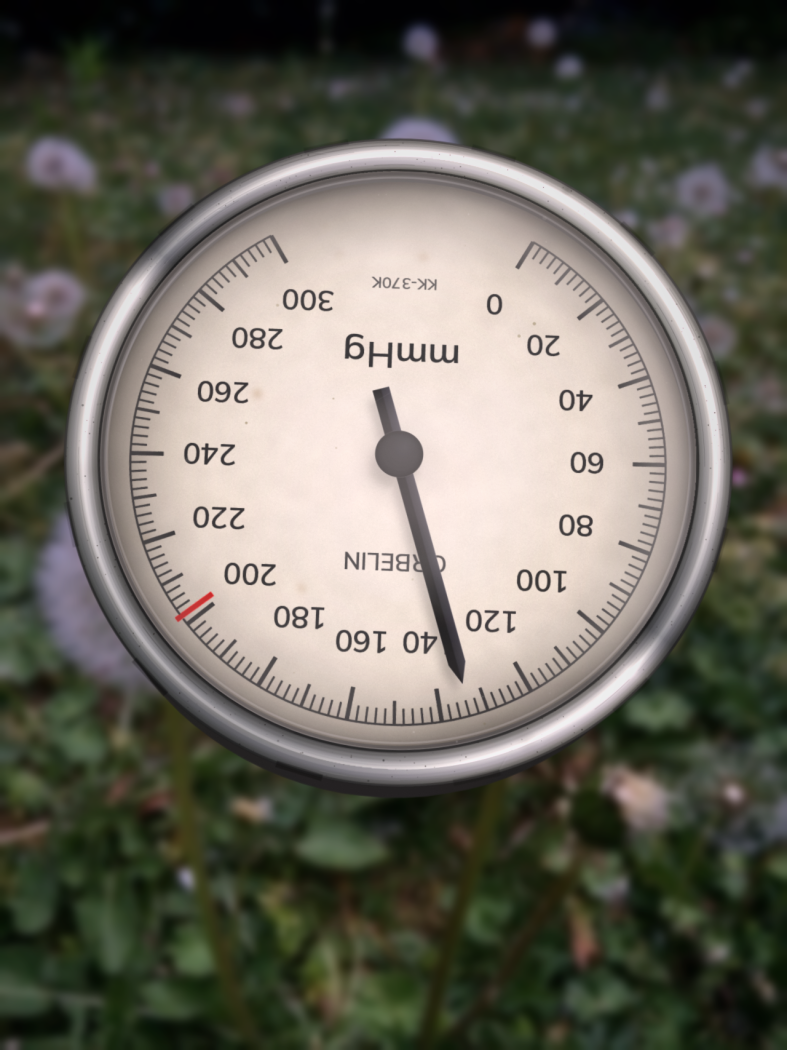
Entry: 134mmHg
